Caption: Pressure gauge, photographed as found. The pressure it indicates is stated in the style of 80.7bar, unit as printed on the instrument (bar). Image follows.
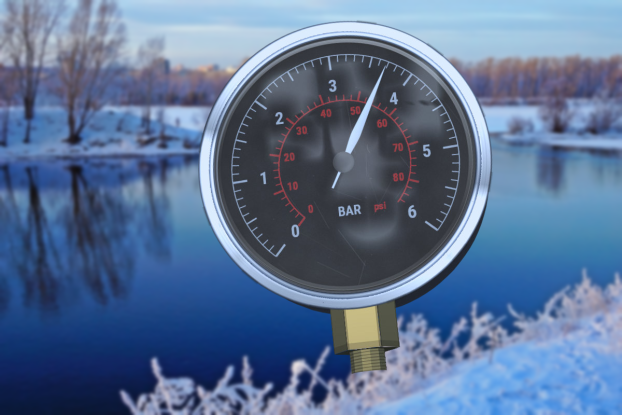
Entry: 3.7bar
